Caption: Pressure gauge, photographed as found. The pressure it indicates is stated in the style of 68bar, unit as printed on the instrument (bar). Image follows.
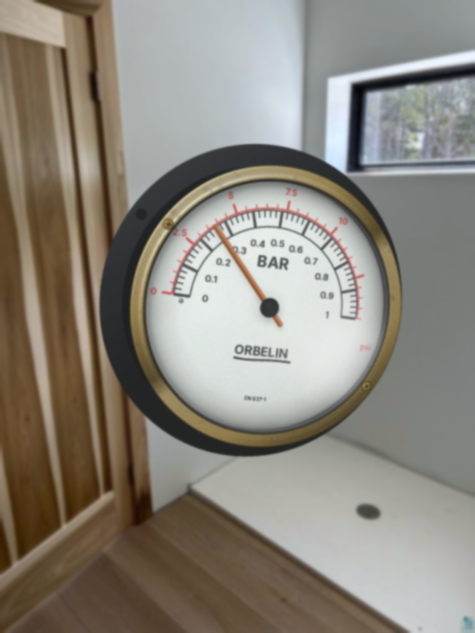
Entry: 0.26bar
